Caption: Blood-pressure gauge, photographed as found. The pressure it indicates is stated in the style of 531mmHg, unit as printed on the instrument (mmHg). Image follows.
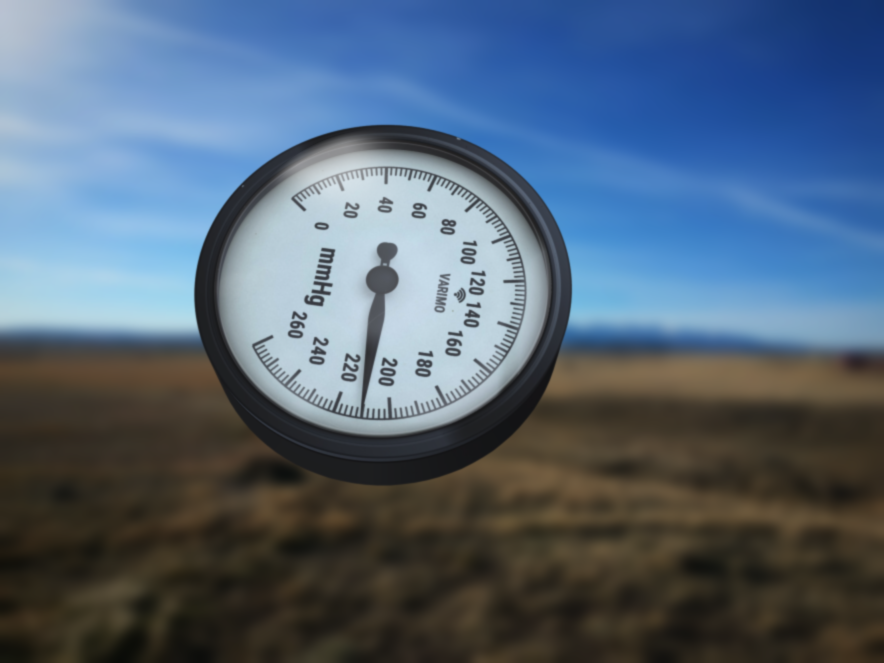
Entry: 210mmHg
